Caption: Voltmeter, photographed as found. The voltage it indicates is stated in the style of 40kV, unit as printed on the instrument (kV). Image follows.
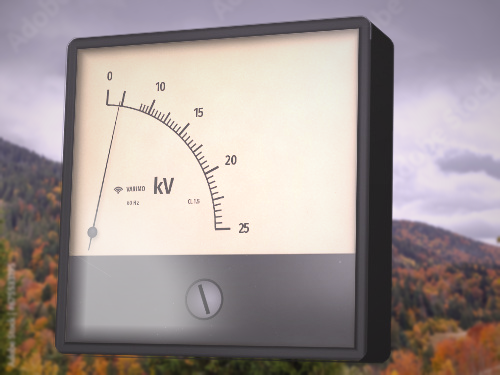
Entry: 5kV
